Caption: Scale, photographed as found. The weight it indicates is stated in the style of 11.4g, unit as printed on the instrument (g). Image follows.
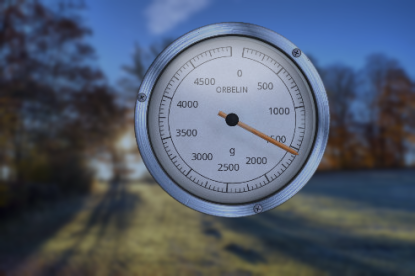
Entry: 1550g
